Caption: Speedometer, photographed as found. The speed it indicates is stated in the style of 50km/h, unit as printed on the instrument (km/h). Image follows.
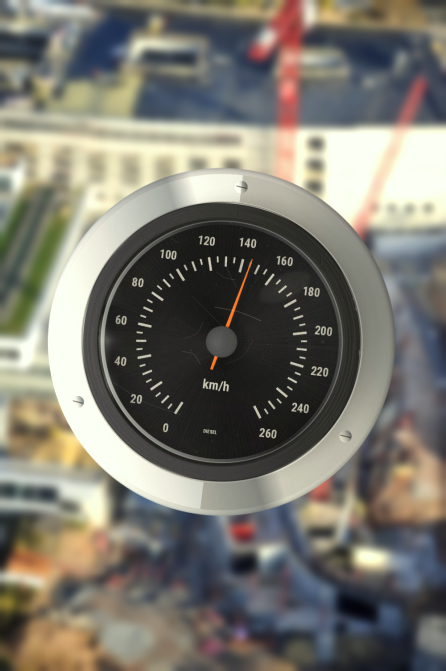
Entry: 145km/h
